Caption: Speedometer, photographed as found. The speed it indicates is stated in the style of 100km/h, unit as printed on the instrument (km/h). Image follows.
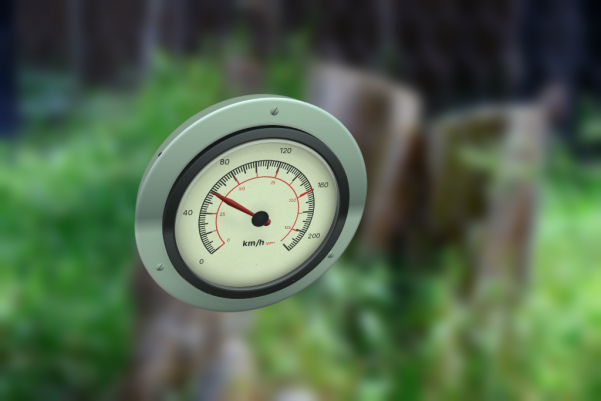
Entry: 60km/h
